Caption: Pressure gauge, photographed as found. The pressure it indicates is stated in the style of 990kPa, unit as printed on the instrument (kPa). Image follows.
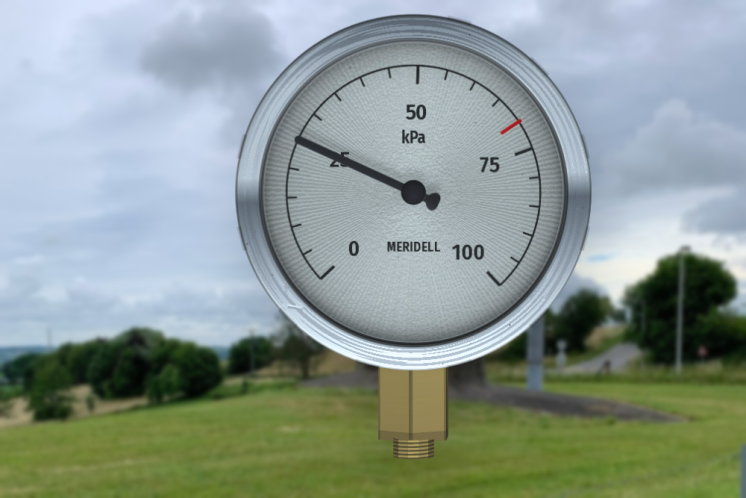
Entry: 25kPa
